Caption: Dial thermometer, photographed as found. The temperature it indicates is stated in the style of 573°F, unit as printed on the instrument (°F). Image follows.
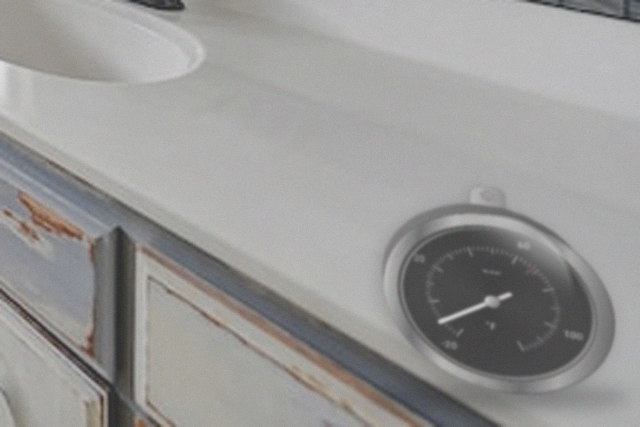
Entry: -10°F
